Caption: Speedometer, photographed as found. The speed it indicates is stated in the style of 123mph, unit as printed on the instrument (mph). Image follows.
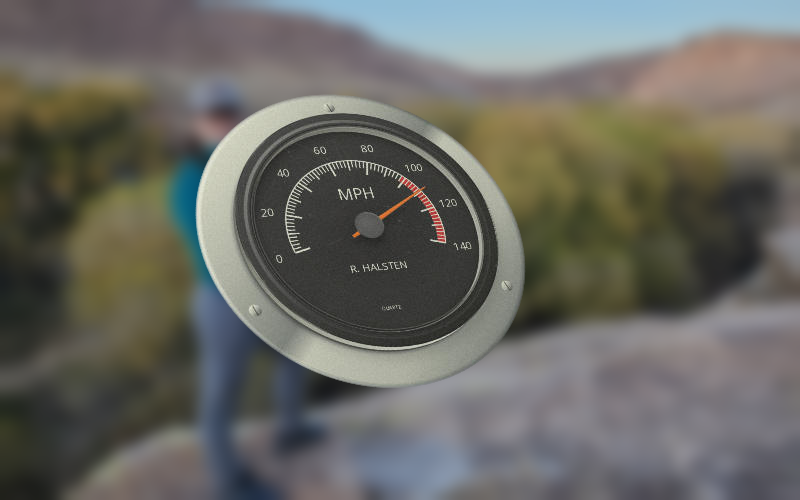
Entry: 110mph
